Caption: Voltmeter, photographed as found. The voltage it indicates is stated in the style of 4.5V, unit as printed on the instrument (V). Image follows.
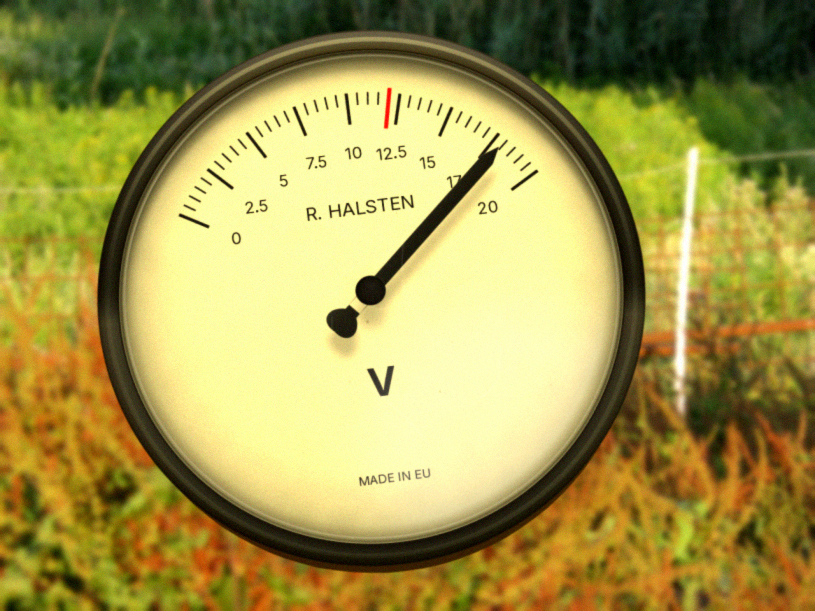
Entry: 18V
